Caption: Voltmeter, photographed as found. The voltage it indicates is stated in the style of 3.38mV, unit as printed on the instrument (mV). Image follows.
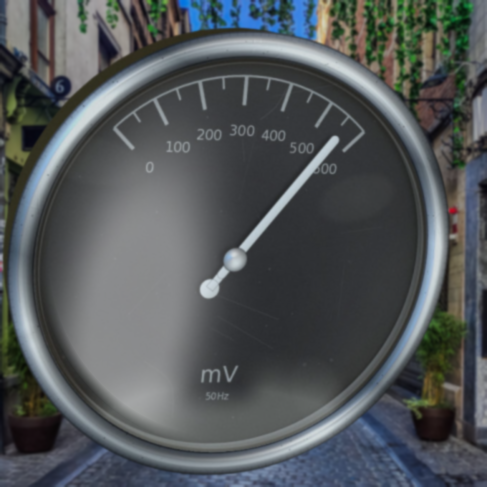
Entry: 550mV
